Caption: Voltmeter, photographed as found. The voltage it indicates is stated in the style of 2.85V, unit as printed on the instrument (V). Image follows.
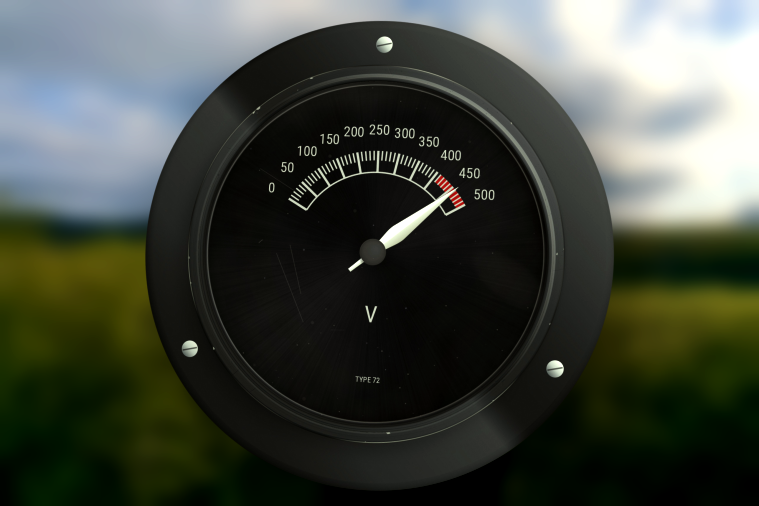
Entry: 460V
